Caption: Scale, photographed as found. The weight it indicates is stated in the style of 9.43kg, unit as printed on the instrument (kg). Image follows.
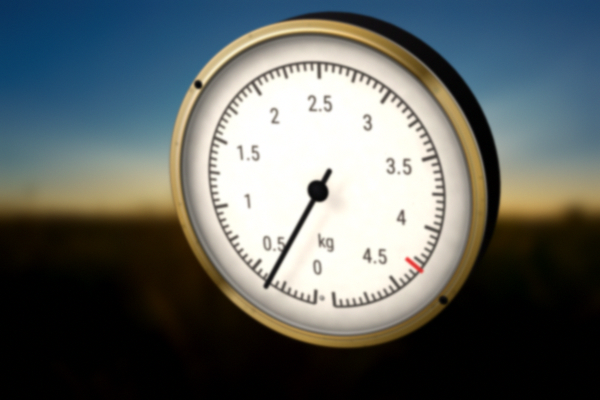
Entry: 0.35kg
